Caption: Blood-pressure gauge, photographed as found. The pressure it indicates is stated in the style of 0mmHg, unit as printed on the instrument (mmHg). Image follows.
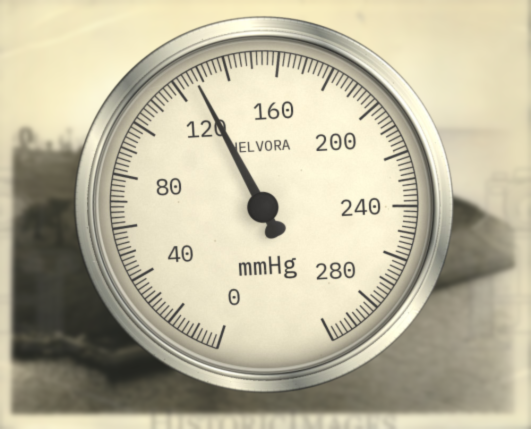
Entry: 128mmHg
